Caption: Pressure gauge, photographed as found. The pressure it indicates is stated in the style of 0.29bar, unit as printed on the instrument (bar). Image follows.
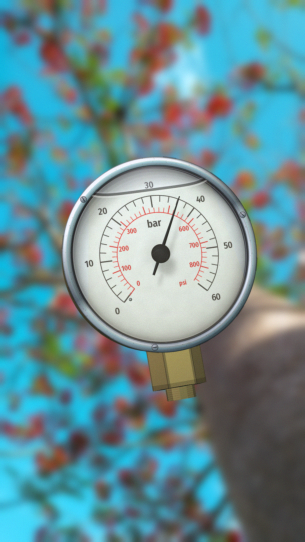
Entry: 36bar
